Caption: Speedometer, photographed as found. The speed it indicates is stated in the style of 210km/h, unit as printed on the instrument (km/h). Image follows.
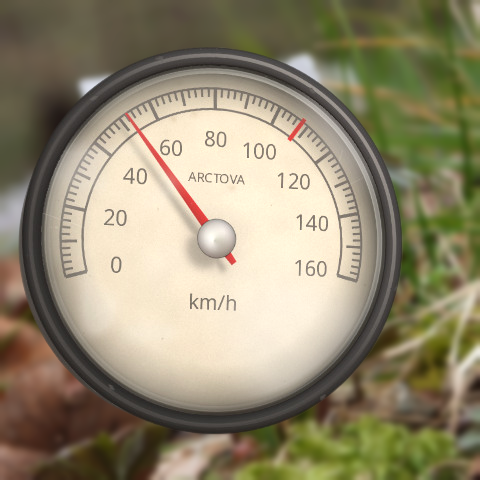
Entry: 52km/h
